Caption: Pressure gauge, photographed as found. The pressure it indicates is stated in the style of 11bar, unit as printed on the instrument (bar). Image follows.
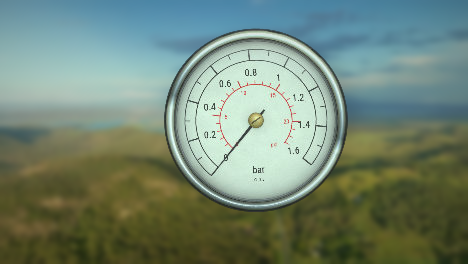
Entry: 0bar
